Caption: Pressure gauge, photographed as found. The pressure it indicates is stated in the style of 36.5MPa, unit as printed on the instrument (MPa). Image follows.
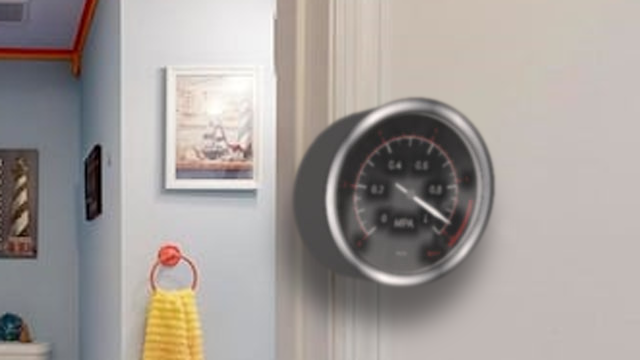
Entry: 0.95MPa
